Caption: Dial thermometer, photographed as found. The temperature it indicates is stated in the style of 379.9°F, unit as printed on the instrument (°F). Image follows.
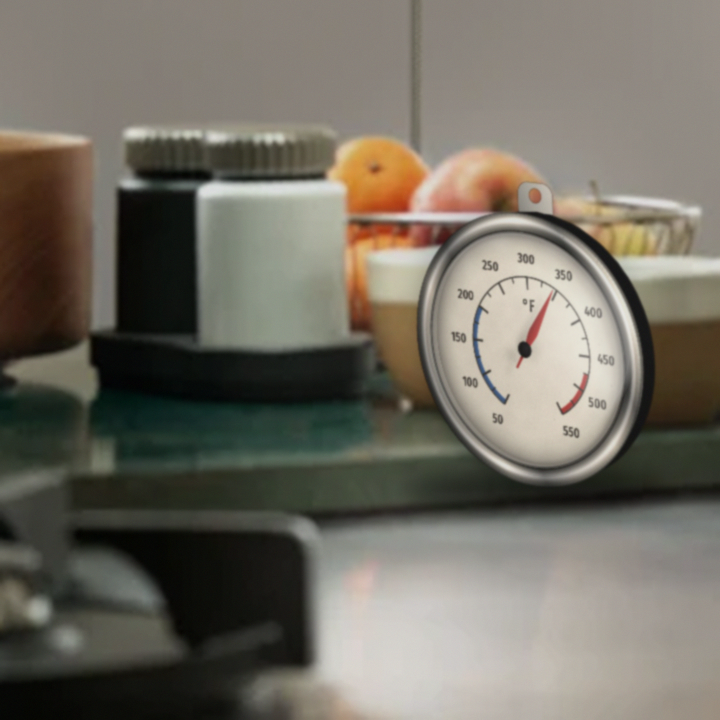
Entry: 350°F
